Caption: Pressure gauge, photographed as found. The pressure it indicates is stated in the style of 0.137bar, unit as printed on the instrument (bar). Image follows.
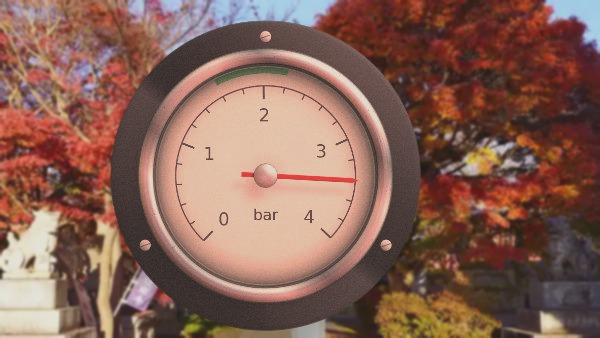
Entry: 3.4bar
